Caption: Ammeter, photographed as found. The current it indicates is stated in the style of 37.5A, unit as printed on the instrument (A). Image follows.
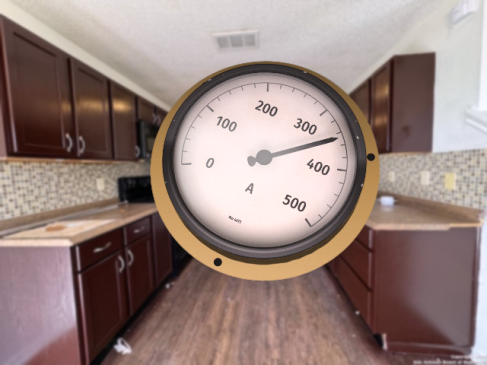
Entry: 350A
